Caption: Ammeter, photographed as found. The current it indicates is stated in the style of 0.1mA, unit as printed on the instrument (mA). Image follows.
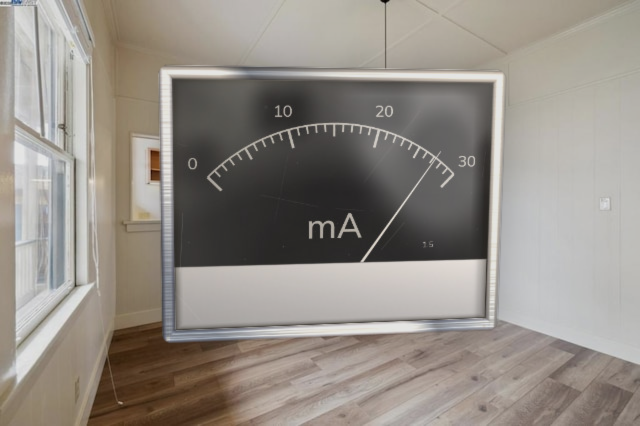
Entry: 27mA
